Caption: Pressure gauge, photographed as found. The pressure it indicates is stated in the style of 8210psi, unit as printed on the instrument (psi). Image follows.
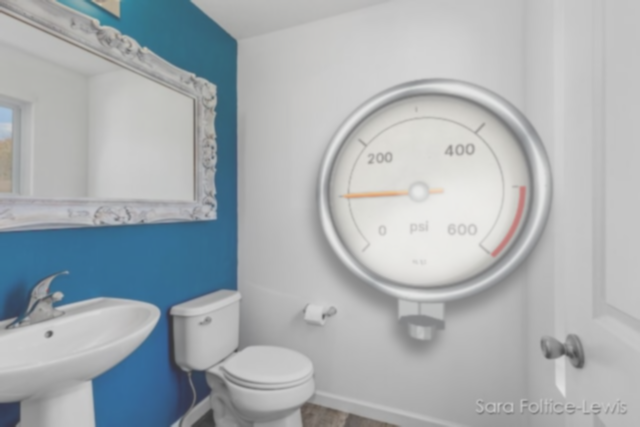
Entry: 100psi
